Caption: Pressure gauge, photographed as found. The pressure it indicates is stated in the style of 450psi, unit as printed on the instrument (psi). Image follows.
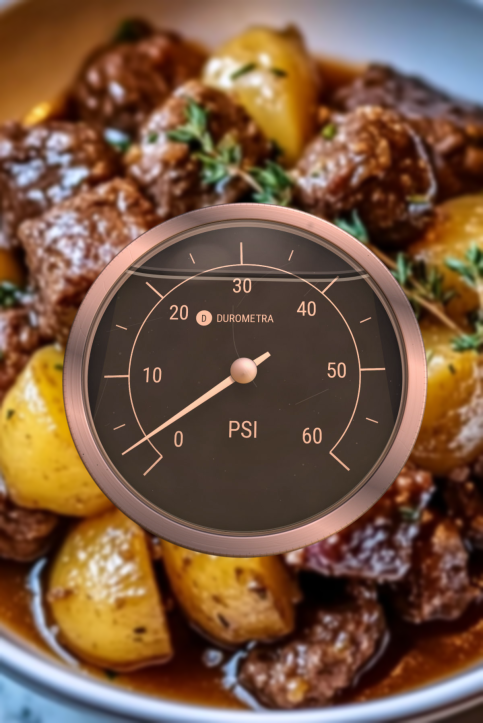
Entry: 2.5psi
